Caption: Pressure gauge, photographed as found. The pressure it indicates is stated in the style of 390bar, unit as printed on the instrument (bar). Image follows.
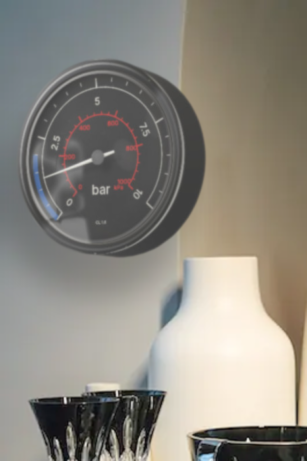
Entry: 1.25bar
